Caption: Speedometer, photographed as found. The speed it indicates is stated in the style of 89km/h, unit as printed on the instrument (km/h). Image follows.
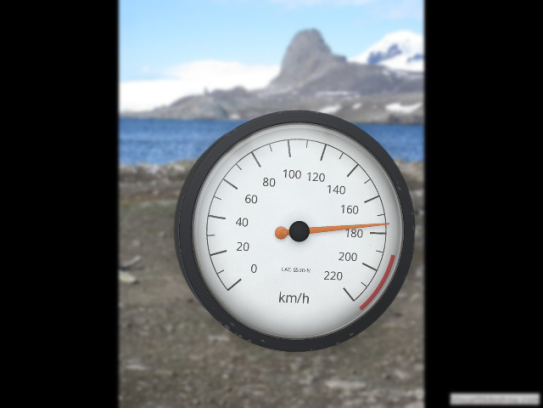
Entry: 175km/h
